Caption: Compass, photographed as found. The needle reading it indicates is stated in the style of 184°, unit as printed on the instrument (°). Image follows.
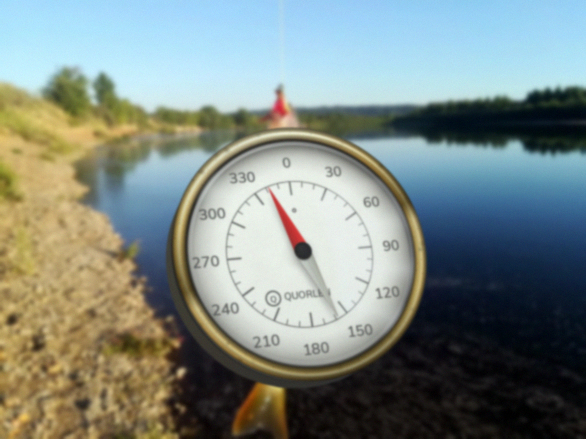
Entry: 340°
